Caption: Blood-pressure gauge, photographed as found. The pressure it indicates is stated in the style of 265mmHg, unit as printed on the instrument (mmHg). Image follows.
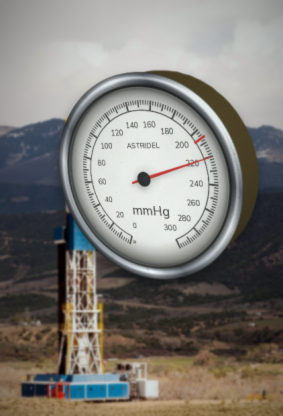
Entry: 220mmHg
